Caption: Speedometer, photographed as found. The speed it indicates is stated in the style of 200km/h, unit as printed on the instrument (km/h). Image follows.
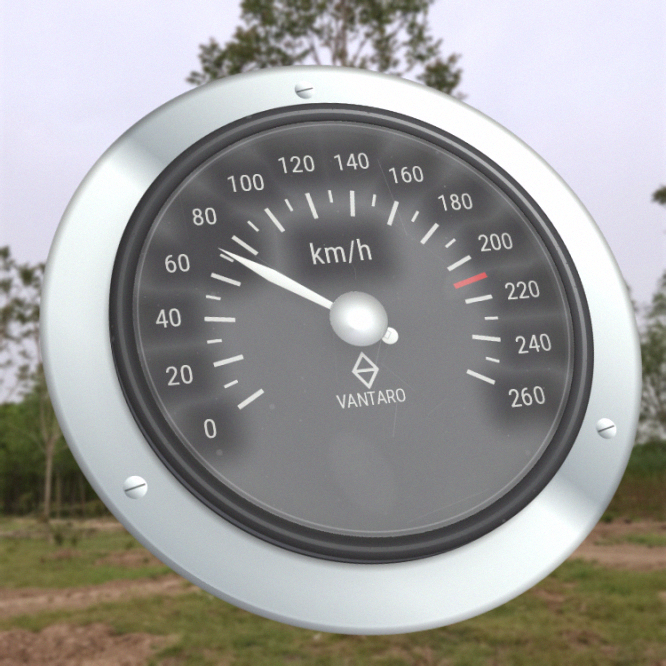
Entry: 70km/h
